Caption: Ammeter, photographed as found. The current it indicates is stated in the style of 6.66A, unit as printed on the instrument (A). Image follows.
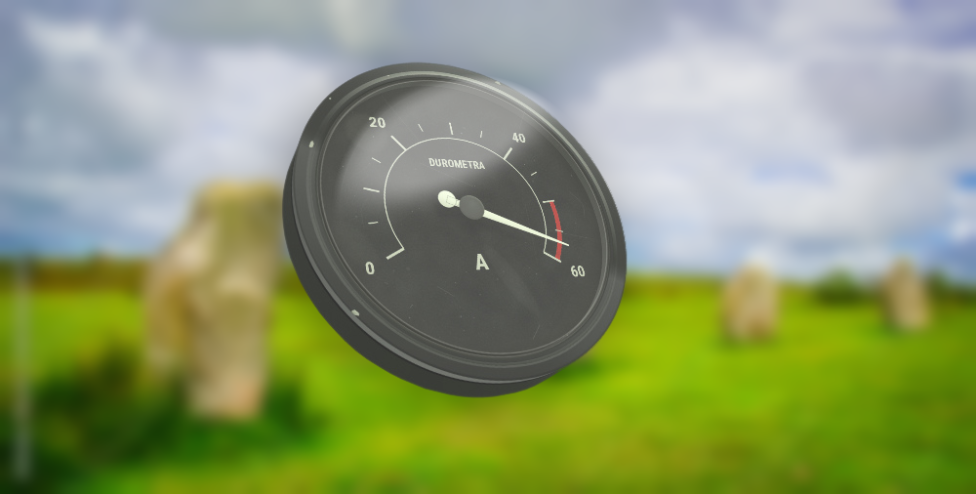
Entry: 57.5A
